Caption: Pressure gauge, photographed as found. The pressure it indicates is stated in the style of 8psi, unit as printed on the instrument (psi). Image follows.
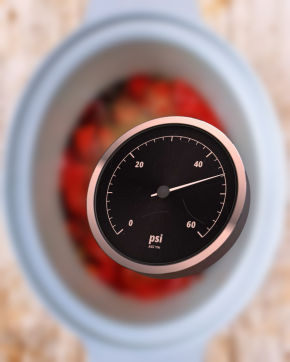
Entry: 46psi
